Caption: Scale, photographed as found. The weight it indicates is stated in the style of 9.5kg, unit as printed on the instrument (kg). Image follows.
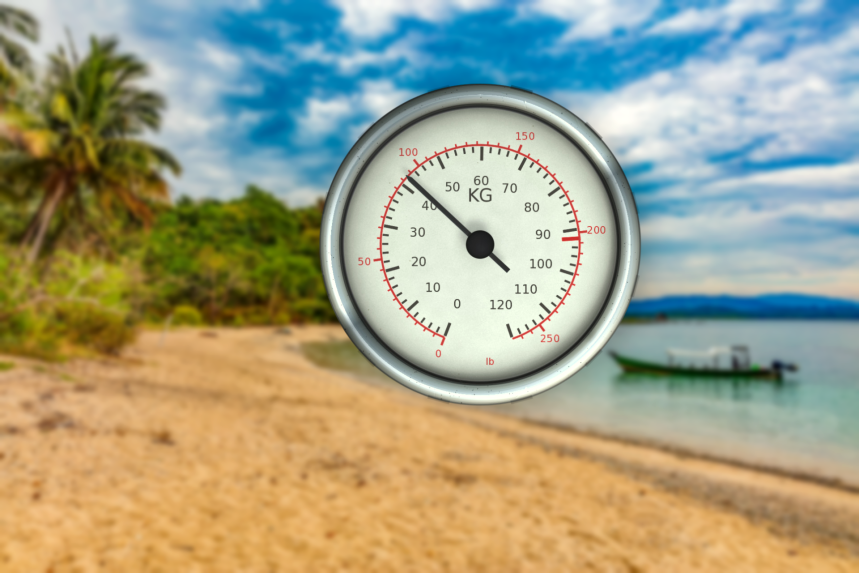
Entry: 42kg
